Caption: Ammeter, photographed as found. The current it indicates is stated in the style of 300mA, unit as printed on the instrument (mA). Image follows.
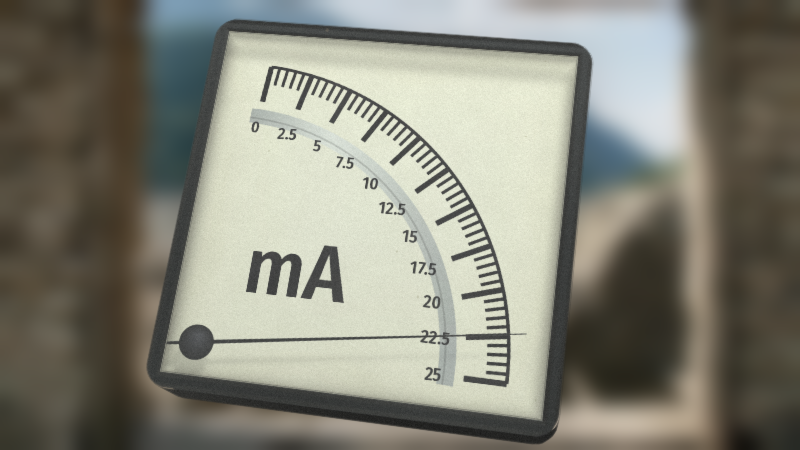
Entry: 22.5mA
